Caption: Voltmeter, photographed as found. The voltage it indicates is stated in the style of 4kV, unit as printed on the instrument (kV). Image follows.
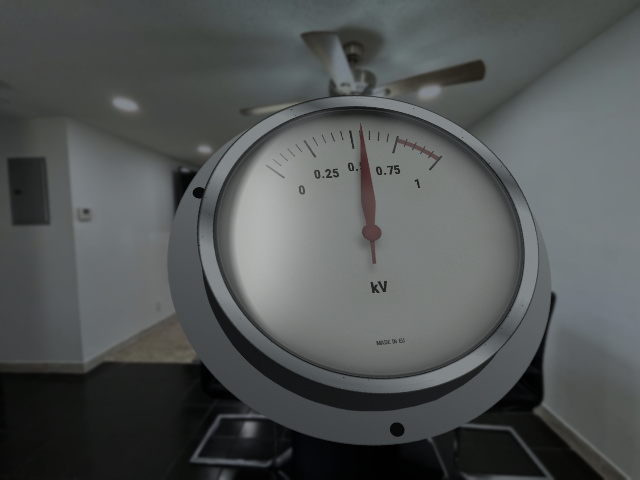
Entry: 0.55kV
